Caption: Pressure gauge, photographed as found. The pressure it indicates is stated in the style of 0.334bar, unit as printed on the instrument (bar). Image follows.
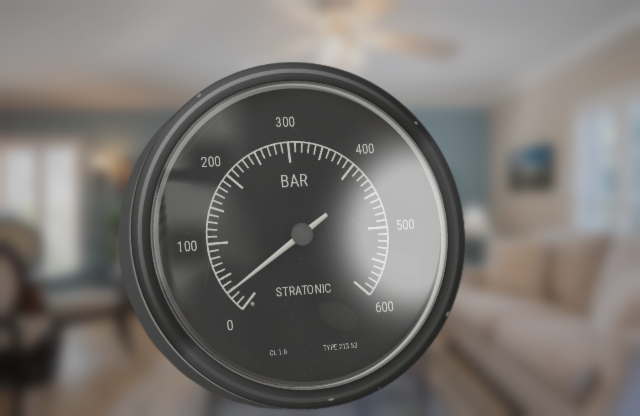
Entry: 30bar
